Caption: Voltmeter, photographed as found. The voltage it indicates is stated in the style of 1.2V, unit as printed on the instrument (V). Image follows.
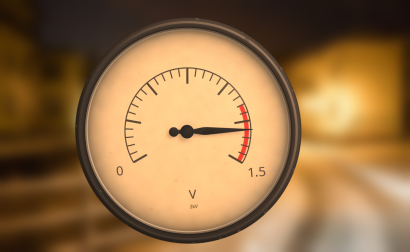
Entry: 1.3V
